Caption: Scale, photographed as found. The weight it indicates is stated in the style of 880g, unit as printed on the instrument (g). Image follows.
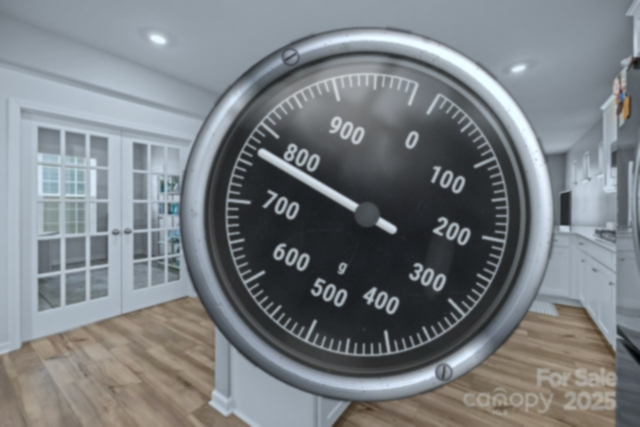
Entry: 770g
